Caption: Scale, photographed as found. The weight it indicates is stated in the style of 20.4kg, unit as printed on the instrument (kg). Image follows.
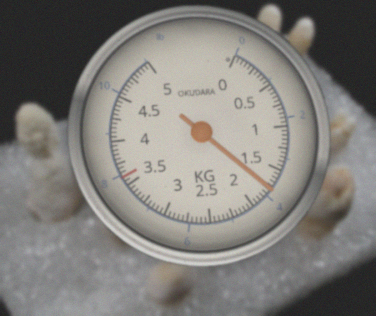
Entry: 1.75kg
